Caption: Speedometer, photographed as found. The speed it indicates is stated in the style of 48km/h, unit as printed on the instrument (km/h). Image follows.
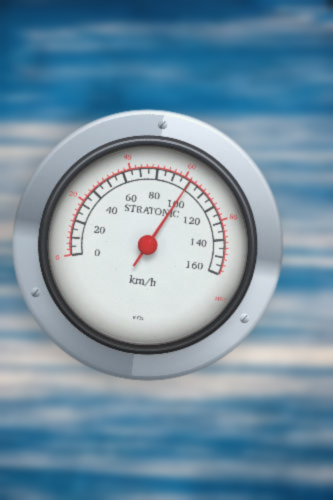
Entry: 100km/h
